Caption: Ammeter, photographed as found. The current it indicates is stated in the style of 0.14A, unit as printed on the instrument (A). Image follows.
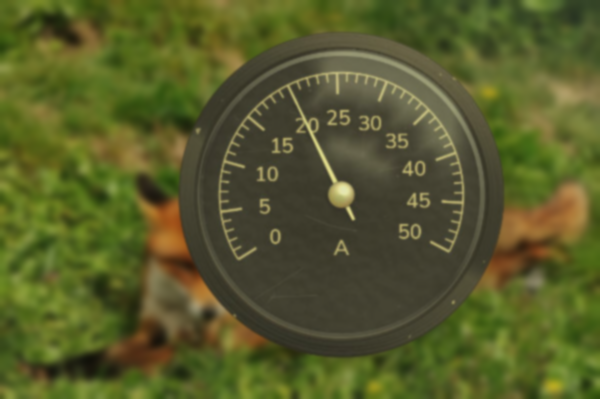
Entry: 20A
